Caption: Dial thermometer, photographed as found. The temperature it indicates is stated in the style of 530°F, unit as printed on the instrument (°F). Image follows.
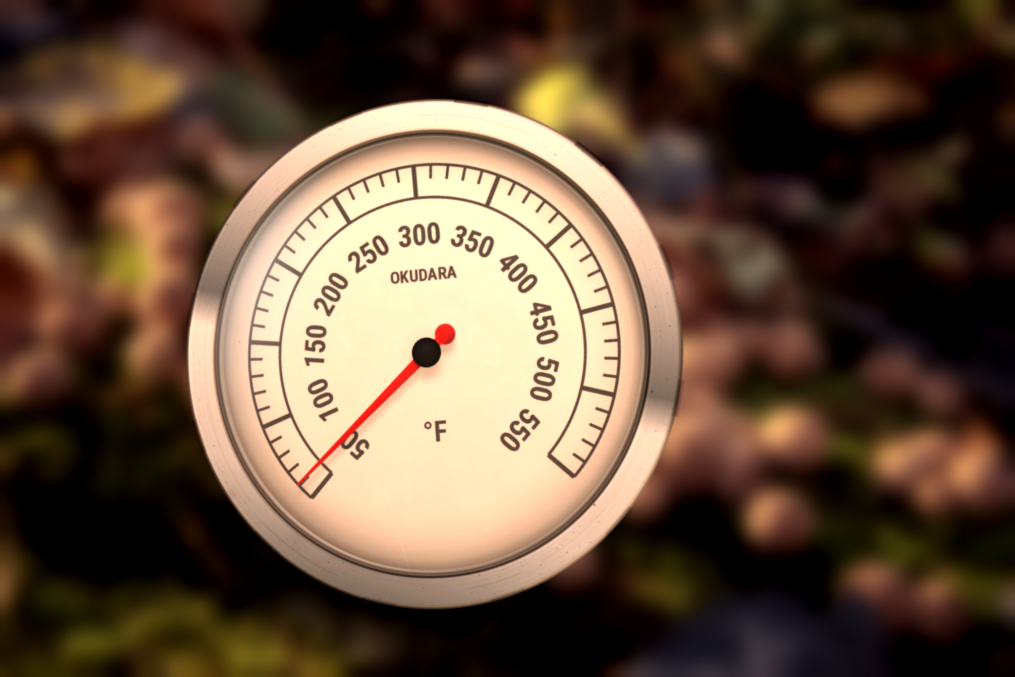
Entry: 60°F
